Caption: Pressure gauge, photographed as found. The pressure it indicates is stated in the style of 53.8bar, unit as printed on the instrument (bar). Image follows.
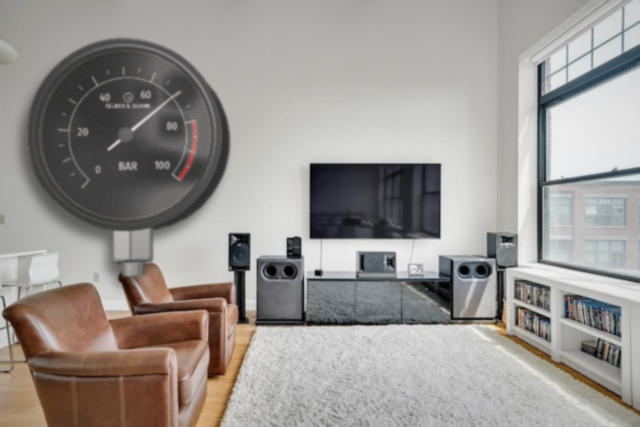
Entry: 70bar
